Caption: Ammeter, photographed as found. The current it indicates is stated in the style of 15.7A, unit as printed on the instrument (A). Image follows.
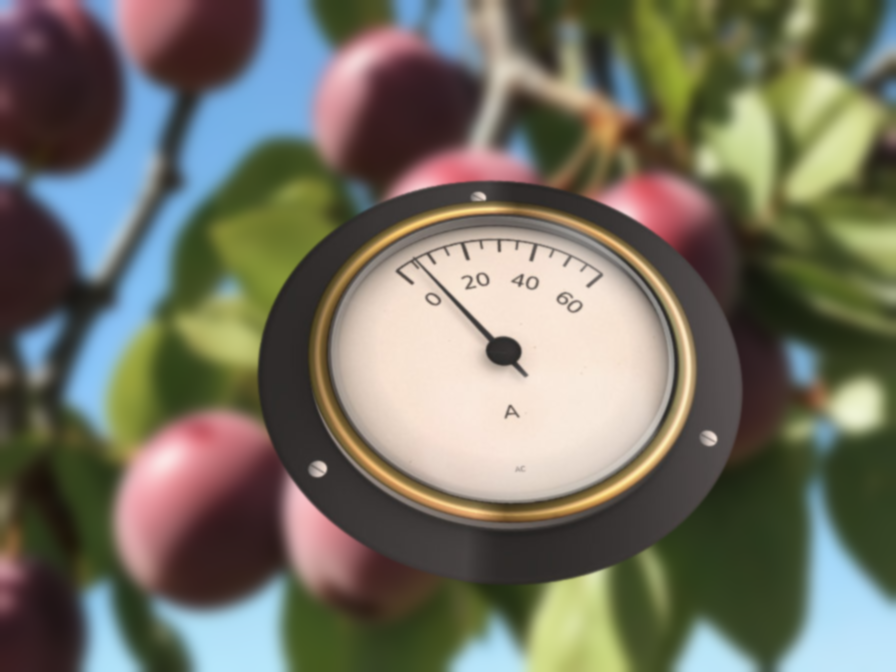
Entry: 5A
